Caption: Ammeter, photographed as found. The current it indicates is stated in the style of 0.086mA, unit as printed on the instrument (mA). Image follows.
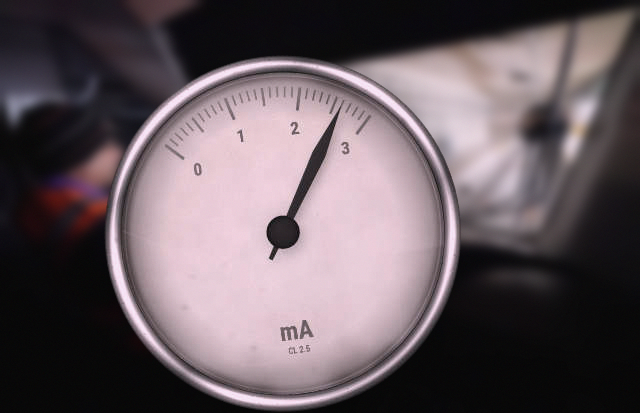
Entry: 2.6mA
